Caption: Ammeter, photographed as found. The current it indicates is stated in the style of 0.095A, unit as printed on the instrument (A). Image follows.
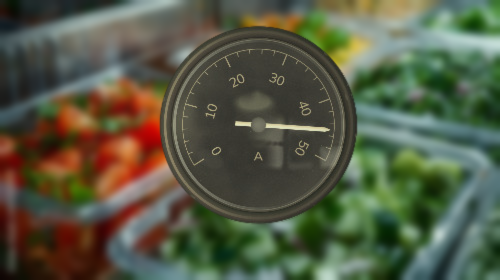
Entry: 45A
